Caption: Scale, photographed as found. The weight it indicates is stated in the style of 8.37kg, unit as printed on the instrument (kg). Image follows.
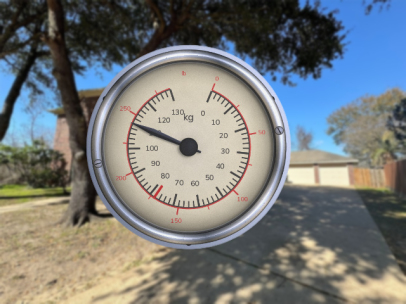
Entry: 110kg
